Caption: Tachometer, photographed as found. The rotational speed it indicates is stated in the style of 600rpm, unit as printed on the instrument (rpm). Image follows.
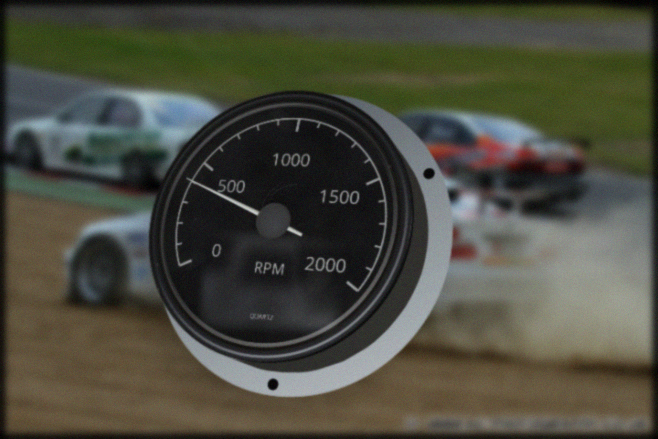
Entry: 400rpm
